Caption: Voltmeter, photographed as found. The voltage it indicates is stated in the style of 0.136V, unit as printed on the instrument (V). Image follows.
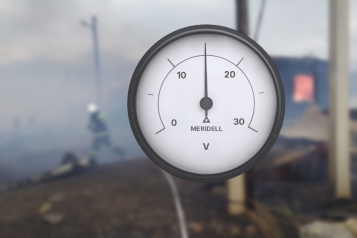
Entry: 15V
